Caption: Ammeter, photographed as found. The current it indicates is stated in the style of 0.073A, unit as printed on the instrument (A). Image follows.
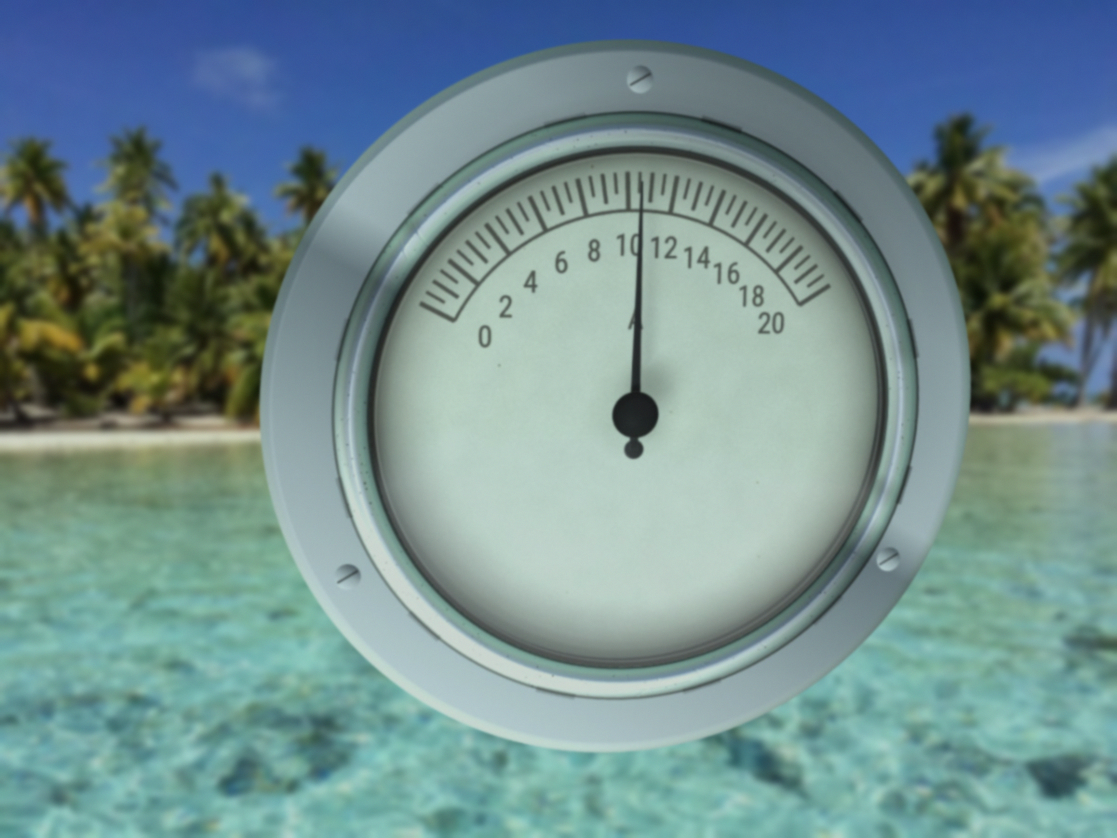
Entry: 10.5A
